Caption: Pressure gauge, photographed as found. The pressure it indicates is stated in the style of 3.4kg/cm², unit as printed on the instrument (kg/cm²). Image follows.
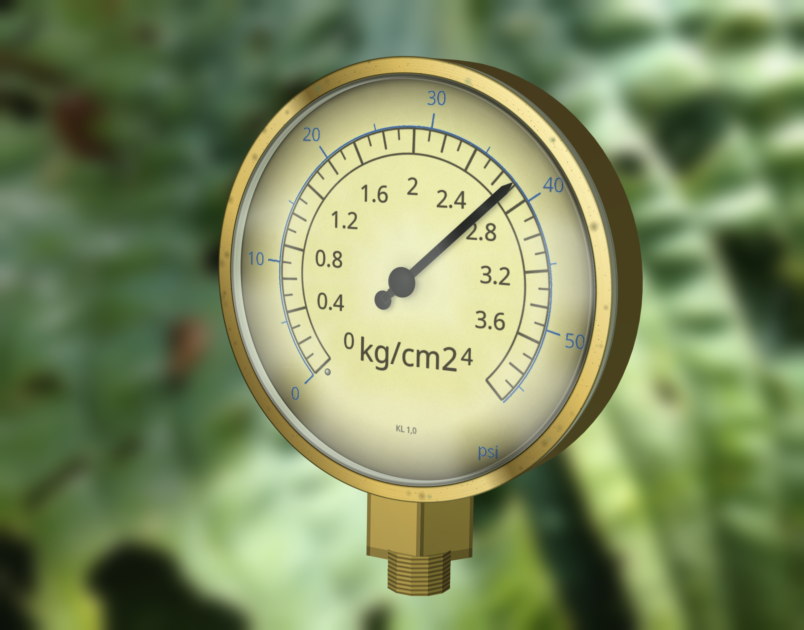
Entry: 2.7kg/cm²
